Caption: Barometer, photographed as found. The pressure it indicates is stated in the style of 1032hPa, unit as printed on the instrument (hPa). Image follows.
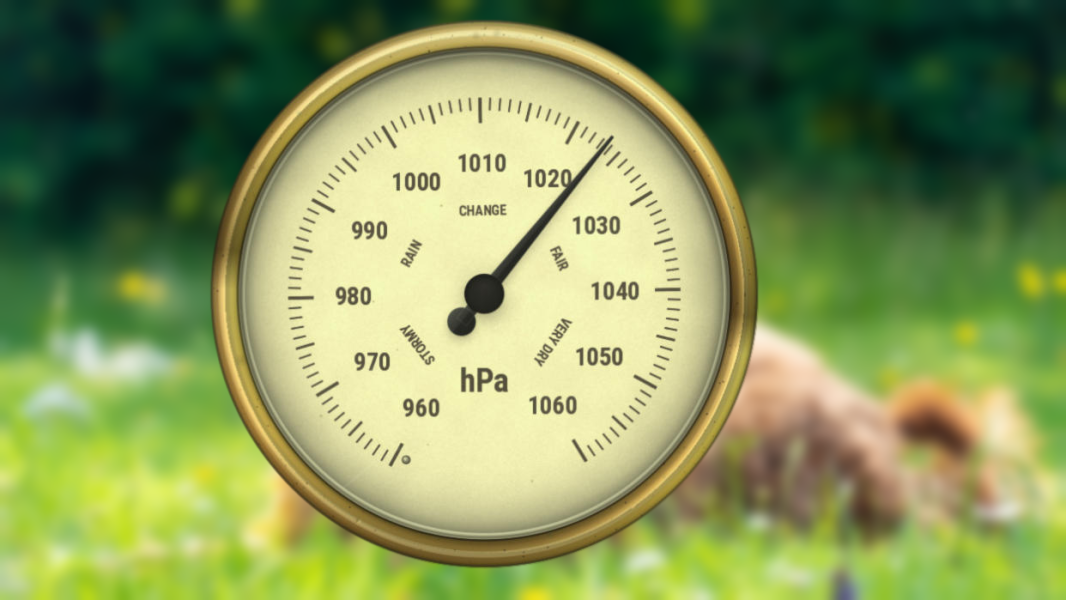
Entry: 1023.5hPa
